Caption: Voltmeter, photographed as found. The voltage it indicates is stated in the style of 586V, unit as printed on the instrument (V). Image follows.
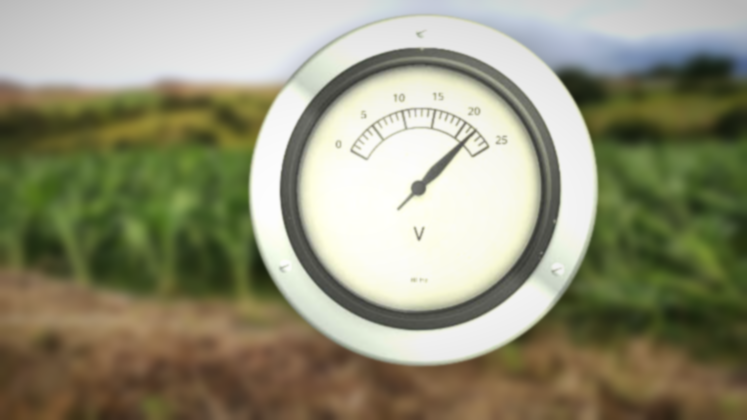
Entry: 22V
